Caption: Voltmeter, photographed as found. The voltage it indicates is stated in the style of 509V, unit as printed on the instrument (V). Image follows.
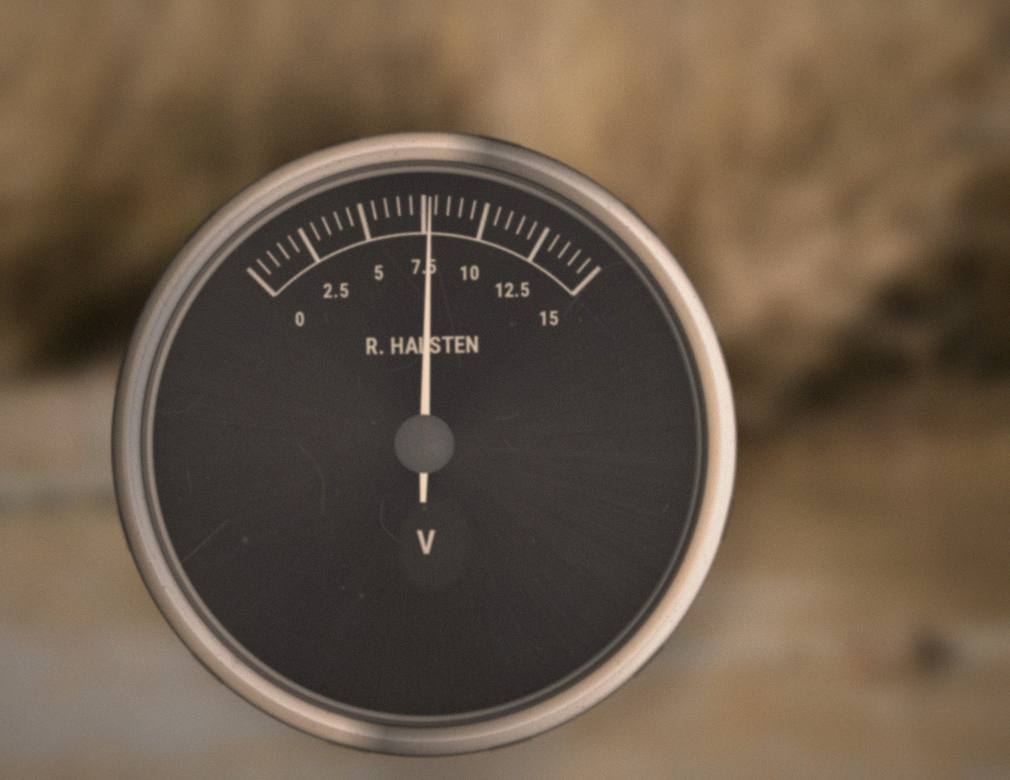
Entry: 7.75V
